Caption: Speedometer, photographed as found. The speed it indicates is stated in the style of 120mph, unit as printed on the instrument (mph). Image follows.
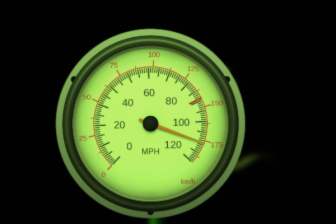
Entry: 110mph
